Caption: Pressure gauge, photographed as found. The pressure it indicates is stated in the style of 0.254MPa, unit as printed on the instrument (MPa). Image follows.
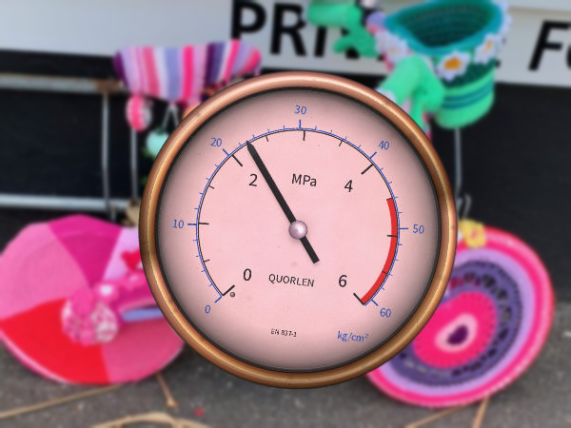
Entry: 2.25MPa
